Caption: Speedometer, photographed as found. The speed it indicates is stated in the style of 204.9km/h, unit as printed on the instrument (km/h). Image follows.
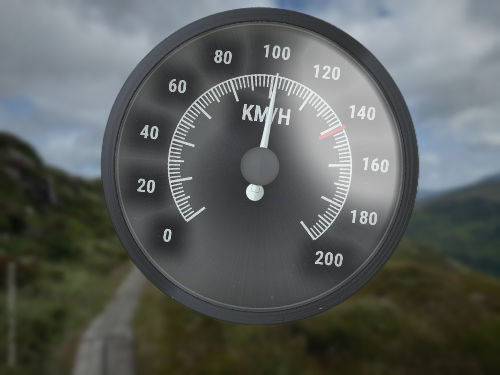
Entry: 102km/h
